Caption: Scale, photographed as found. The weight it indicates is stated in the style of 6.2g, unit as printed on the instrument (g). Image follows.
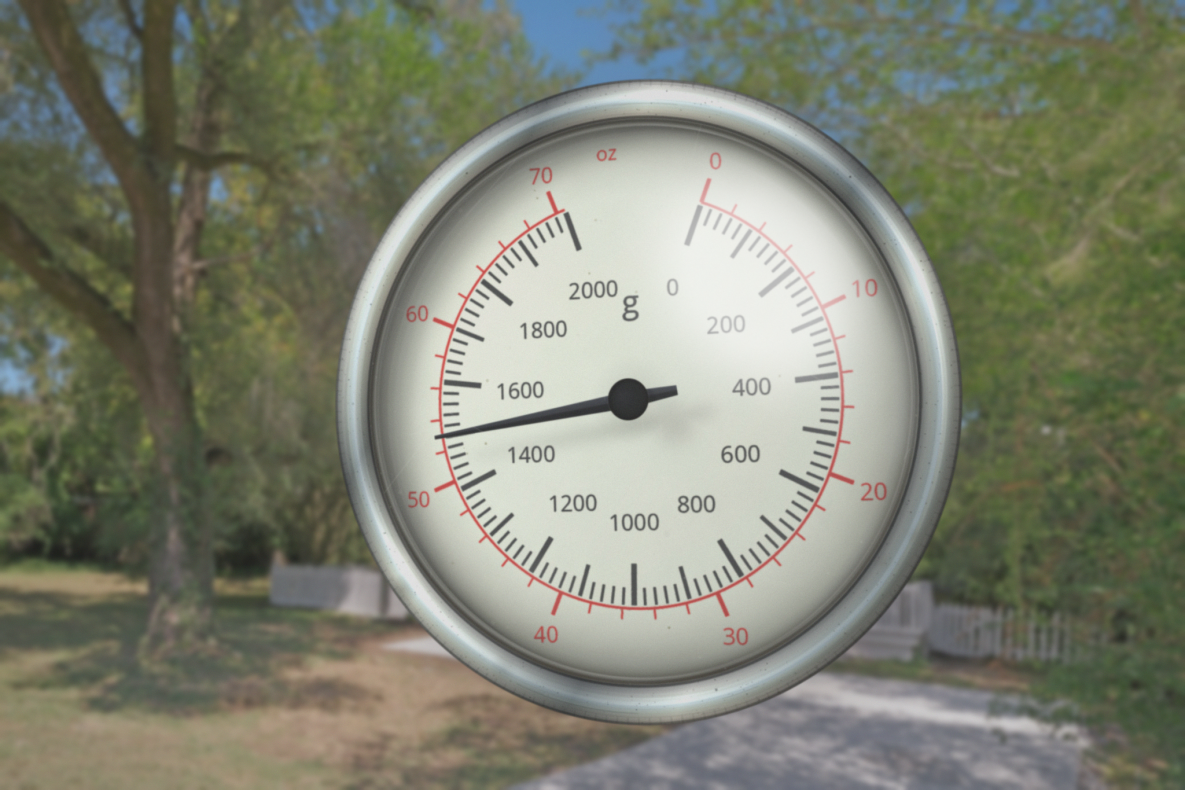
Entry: 1500g
